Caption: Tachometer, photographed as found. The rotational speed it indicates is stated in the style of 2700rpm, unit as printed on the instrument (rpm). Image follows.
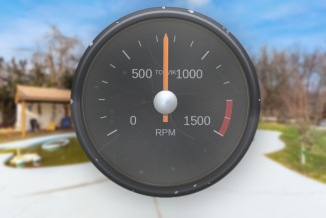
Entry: 750rpm
